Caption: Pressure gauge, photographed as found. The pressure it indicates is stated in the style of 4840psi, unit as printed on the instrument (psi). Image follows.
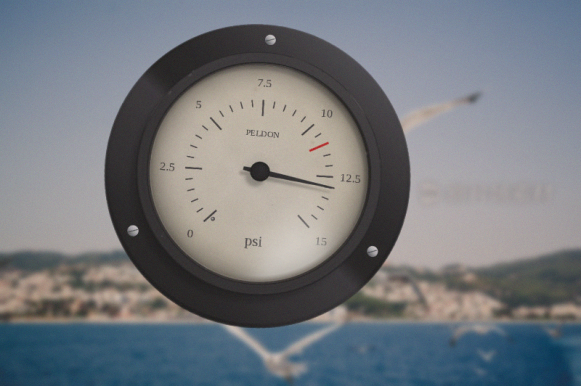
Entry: 13psi
